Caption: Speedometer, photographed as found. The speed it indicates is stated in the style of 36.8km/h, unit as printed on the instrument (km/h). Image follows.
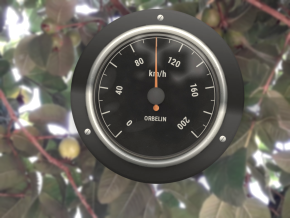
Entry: 100km/h
